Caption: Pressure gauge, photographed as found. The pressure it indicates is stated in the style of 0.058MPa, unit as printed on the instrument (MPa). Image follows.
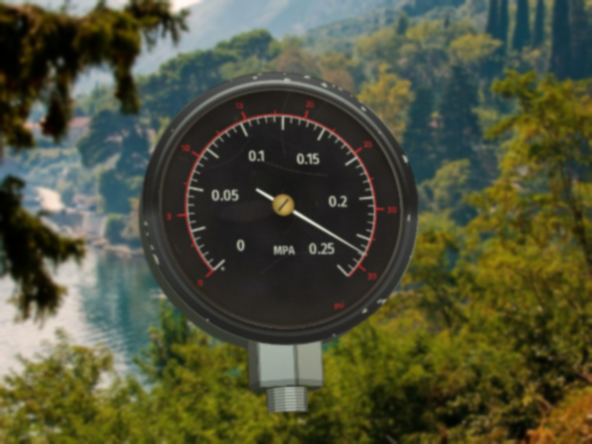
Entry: 0.235MPa
